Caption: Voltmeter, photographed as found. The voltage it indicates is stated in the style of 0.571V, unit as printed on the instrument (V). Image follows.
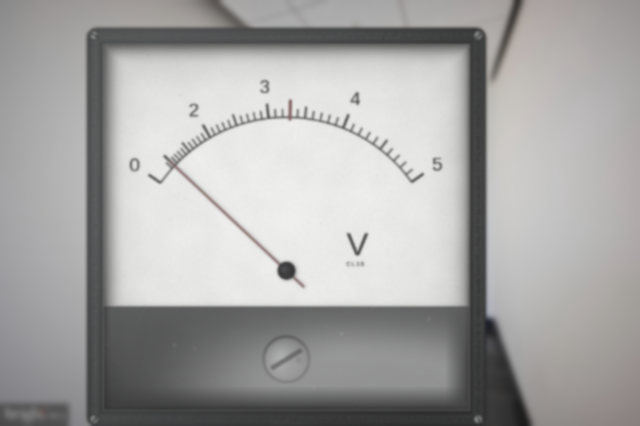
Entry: 1V
